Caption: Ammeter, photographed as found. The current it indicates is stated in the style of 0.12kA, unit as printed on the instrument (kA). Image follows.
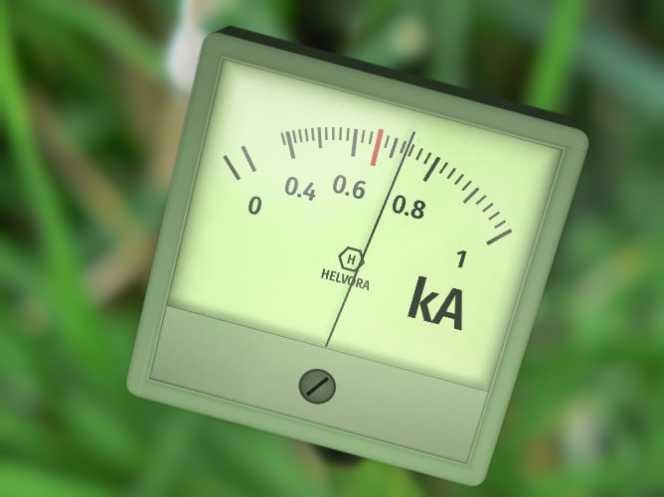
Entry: 0.73kA
